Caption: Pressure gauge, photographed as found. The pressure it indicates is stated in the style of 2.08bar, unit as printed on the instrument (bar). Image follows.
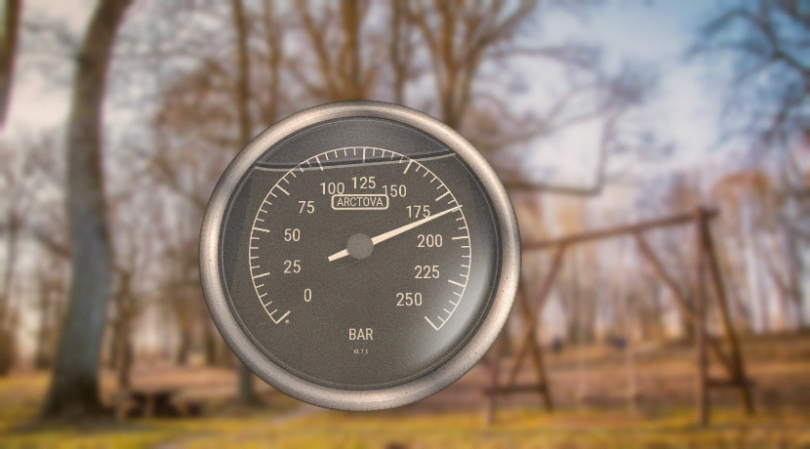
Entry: 185bar
